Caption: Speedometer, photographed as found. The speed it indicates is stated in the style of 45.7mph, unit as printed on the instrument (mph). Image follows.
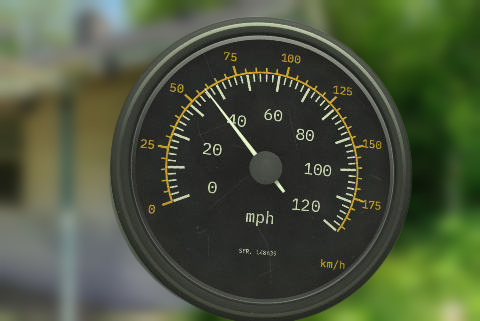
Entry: 36mph
